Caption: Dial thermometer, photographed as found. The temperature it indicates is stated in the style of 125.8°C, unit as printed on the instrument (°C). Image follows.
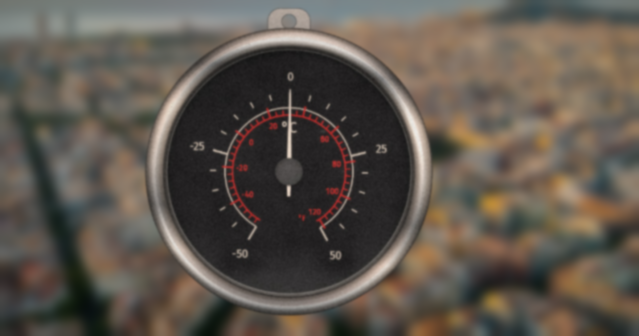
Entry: 0°C
